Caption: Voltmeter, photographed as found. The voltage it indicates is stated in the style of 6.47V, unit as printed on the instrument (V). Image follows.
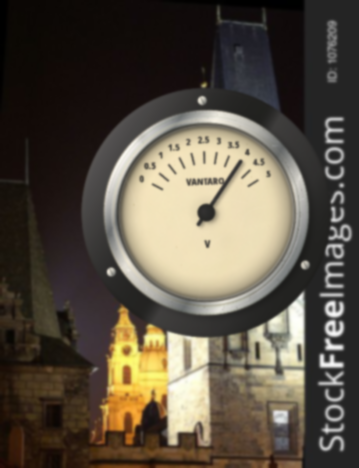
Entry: 4V
